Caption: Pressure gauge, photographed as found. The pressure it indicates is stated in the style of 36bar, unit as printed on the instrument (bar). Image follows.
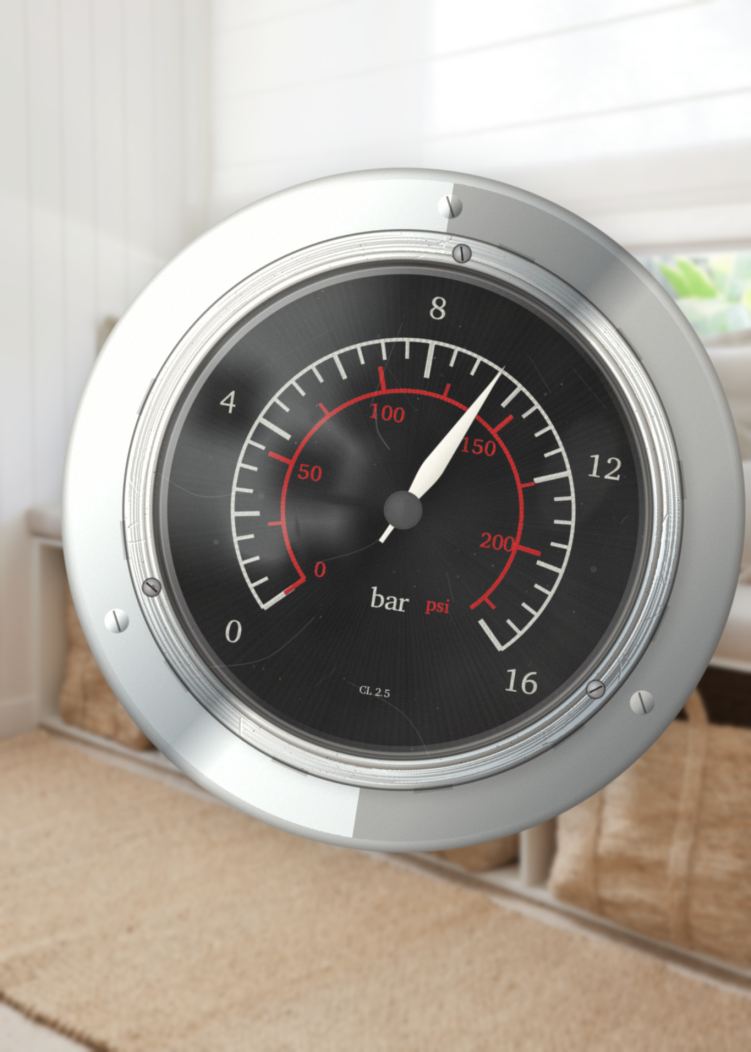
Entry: 9.5bar
